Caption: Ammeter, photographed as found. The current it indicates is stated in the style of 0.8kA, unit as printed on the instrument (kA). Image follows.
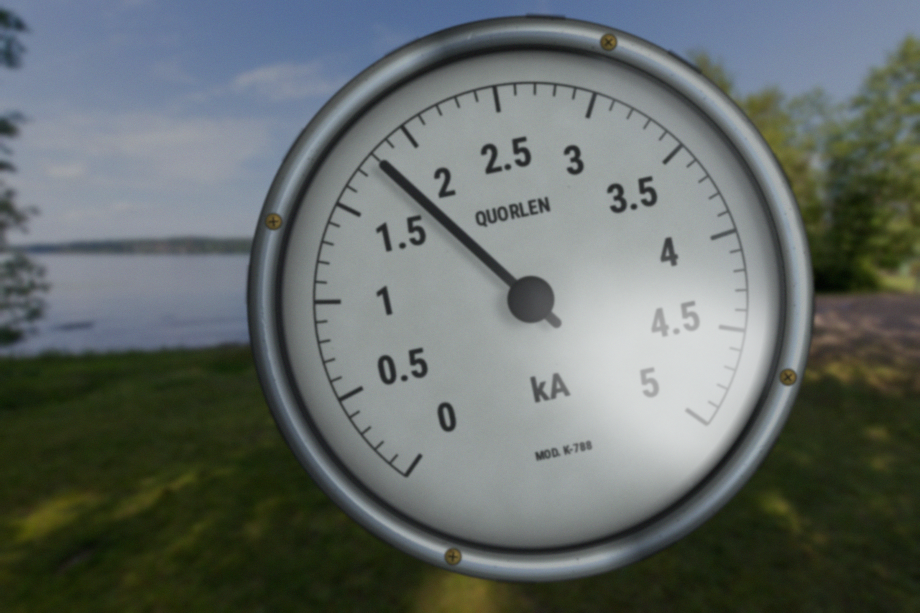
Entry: 1.8kA
